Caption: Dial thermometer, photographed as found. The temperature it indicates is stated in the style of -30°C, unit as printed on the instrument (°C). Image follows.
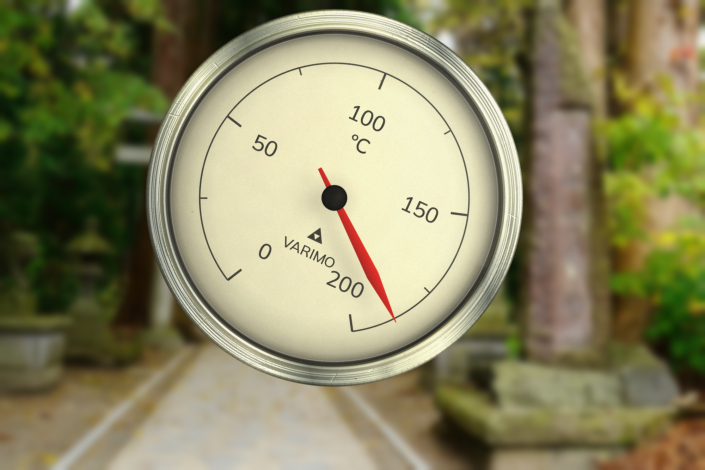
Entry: 187.5°C
